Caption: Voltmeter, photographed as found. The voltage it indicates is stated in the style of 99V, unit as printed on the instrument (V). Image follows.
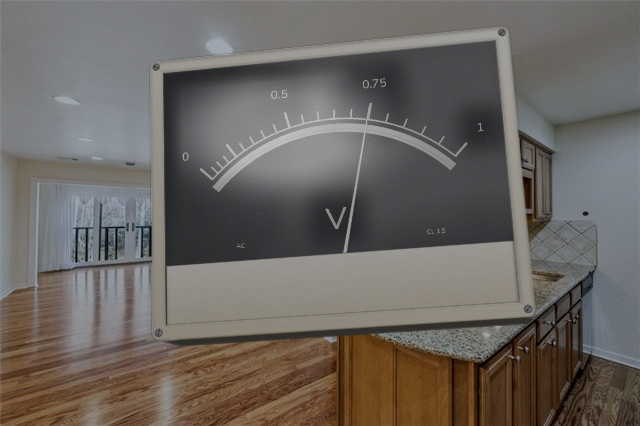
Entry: 0.75V
